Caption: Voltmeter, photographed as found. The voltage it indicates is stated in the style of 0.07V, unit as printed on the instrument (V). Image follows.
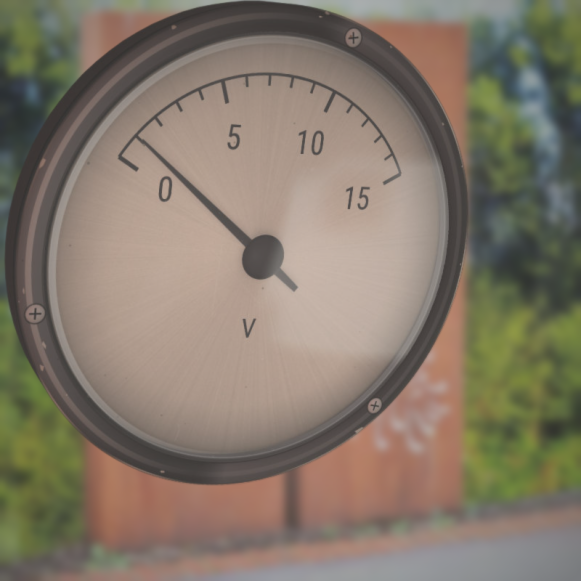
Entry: 1V
